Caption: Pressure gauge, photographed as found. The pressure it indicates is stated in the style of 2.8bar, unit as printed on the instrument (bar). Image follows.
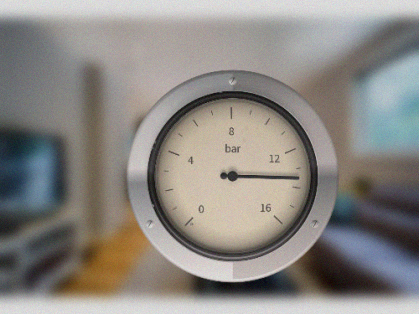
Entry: 13.5bar
